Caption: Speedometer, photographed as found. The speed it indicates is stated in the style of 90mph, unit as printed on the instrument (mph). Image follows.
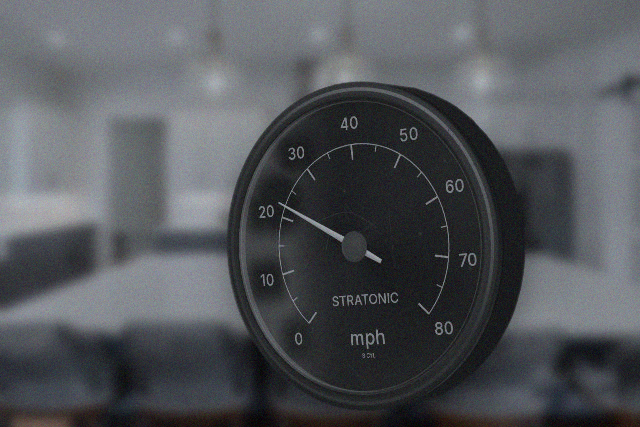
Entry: 22.5mph
